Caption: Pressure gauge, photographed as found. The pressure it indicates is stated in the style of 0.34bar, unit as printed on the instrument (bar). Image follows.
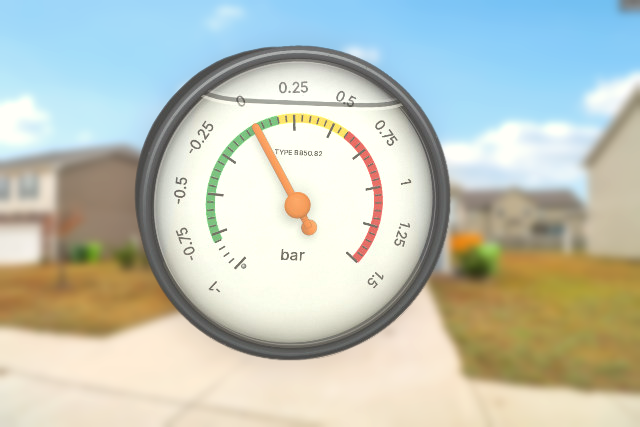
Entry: 0bar
